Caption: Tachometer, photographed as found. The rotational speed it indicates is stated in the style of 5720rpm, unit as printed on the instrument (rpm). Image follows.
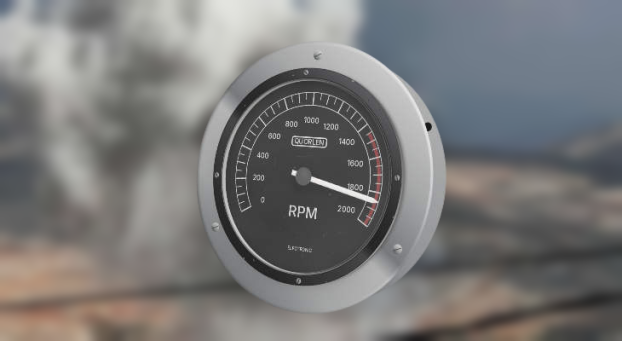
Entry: 1850rpm
